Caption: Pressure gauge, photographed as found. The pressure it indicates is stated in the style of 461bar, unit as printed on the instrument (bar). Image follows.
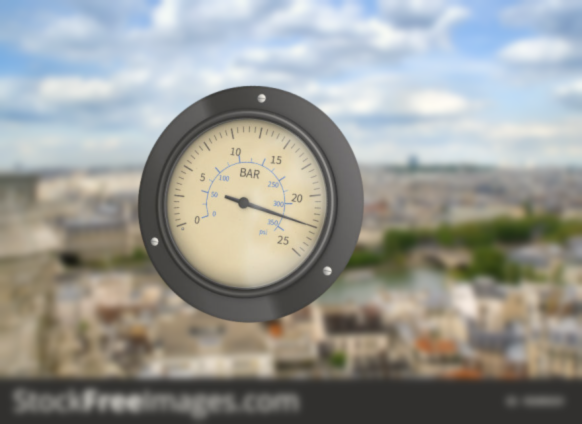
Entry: 22.5bar
